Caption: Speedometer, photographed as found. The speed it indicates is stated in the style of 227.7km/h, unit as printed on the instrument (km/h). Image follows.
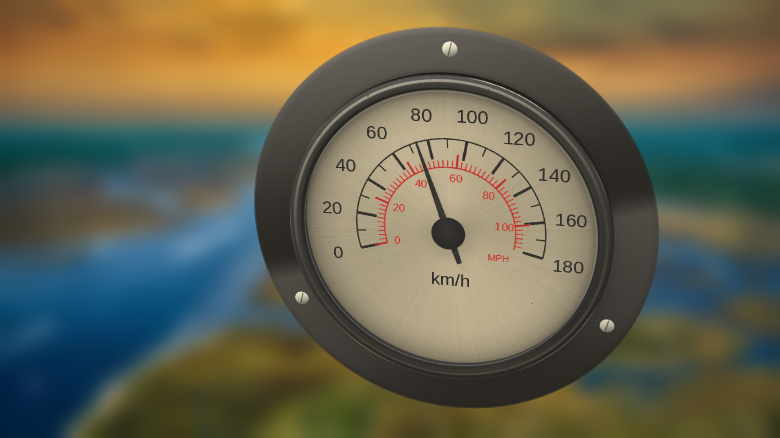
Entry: 75km/h
